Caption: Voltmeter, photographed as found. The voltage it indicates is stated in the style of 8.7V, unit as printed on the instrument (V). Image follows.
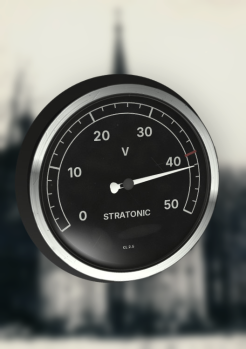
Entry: 42V
